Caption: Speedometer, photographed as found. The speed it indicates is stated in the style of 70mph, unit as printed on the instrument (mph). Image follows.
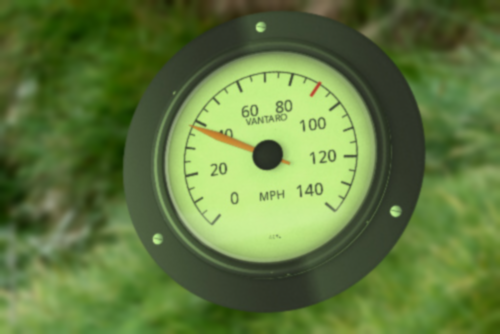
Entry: 37.5mph
